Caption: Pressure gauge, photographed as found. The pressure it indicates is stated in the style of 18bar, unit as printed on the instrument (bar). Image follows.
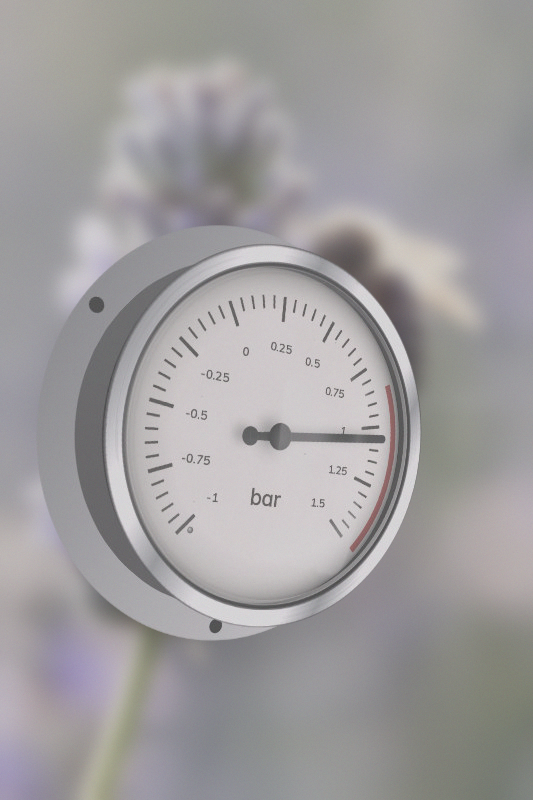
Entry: 1.05bar
